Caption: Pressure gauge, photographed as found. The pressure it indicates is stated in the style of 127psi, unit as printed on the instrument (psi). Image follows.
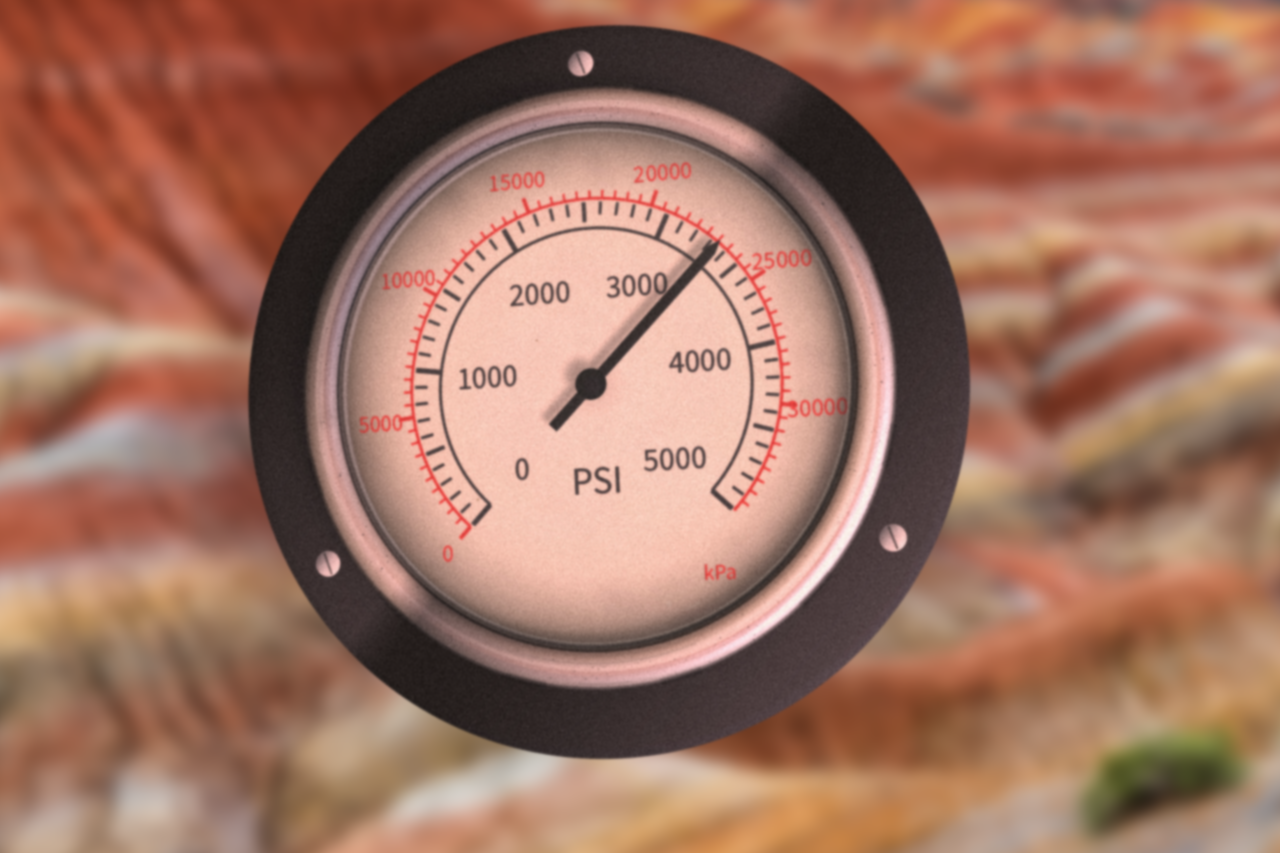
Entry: 3350psi
